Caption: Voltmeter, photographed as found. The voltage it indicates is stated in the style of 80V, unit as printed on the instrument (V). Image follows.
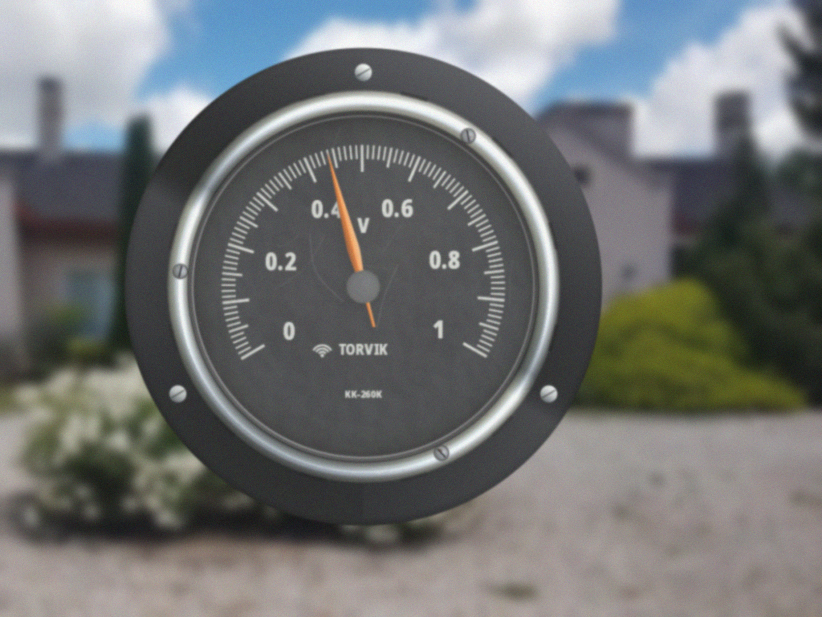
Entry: 0.44V
